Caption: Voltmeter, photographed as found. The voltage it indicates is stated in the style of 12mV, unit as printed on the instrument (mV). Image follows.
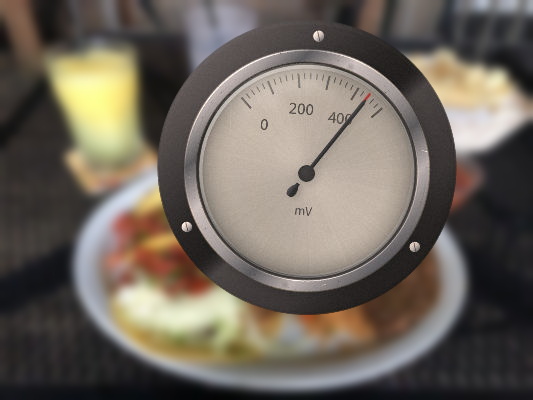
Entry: 440mV
